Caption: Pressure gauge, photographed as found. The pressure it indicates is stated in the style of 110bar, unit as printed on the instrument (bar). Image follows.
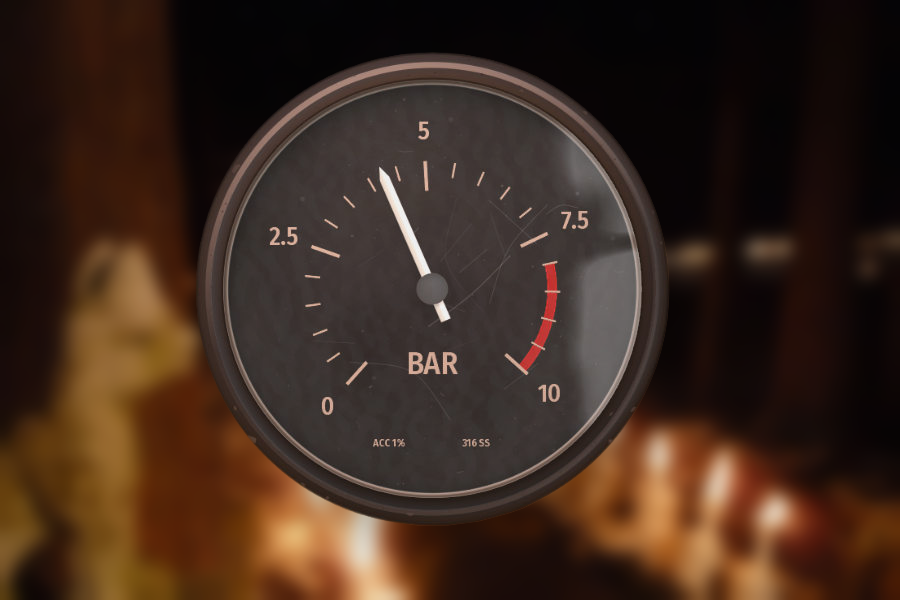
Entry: 4.25bar
